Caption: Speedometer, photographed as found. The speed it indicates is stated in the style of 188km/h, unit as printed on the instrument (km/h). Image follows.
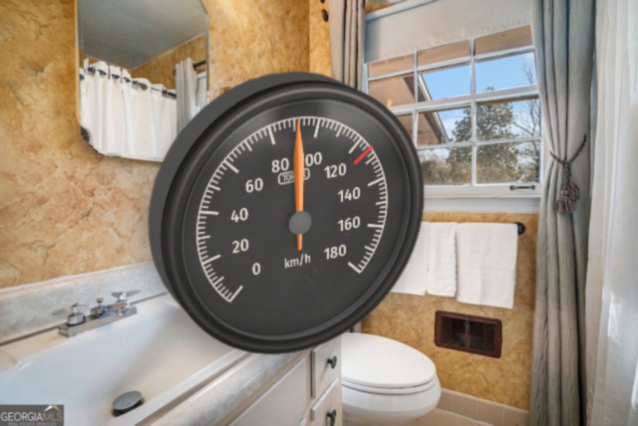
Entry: 90km/h
